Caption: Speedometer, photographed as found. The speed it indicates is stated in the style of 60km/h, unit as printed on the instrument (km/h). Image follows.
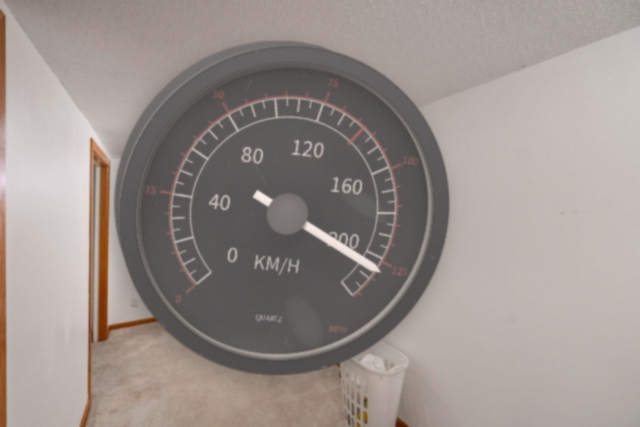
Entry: 205km/h
